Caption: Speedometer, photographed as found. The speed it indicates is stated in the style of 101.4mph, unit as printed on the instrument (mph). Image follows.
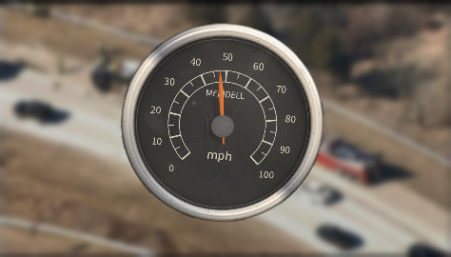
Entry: 47.5mph
